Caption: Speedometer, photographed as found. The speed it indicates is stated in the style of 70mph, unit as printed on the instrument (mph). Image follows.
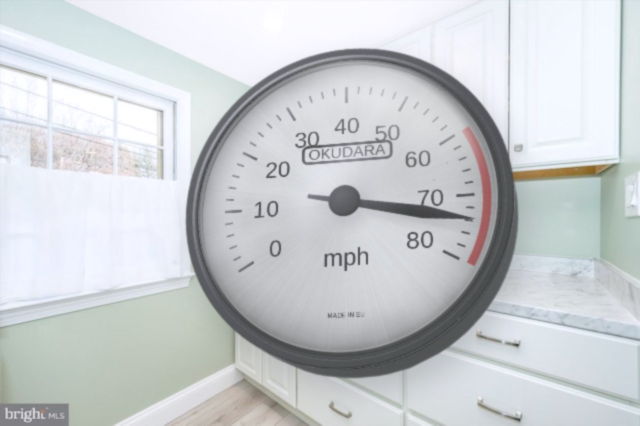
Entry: 74mph
